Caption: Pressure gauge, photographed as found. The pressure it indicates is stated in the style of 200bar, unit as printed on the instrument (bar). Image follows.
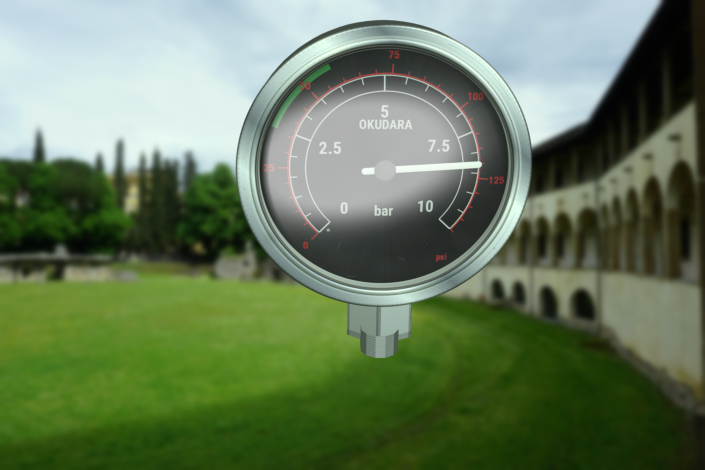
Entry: 8.25bar
